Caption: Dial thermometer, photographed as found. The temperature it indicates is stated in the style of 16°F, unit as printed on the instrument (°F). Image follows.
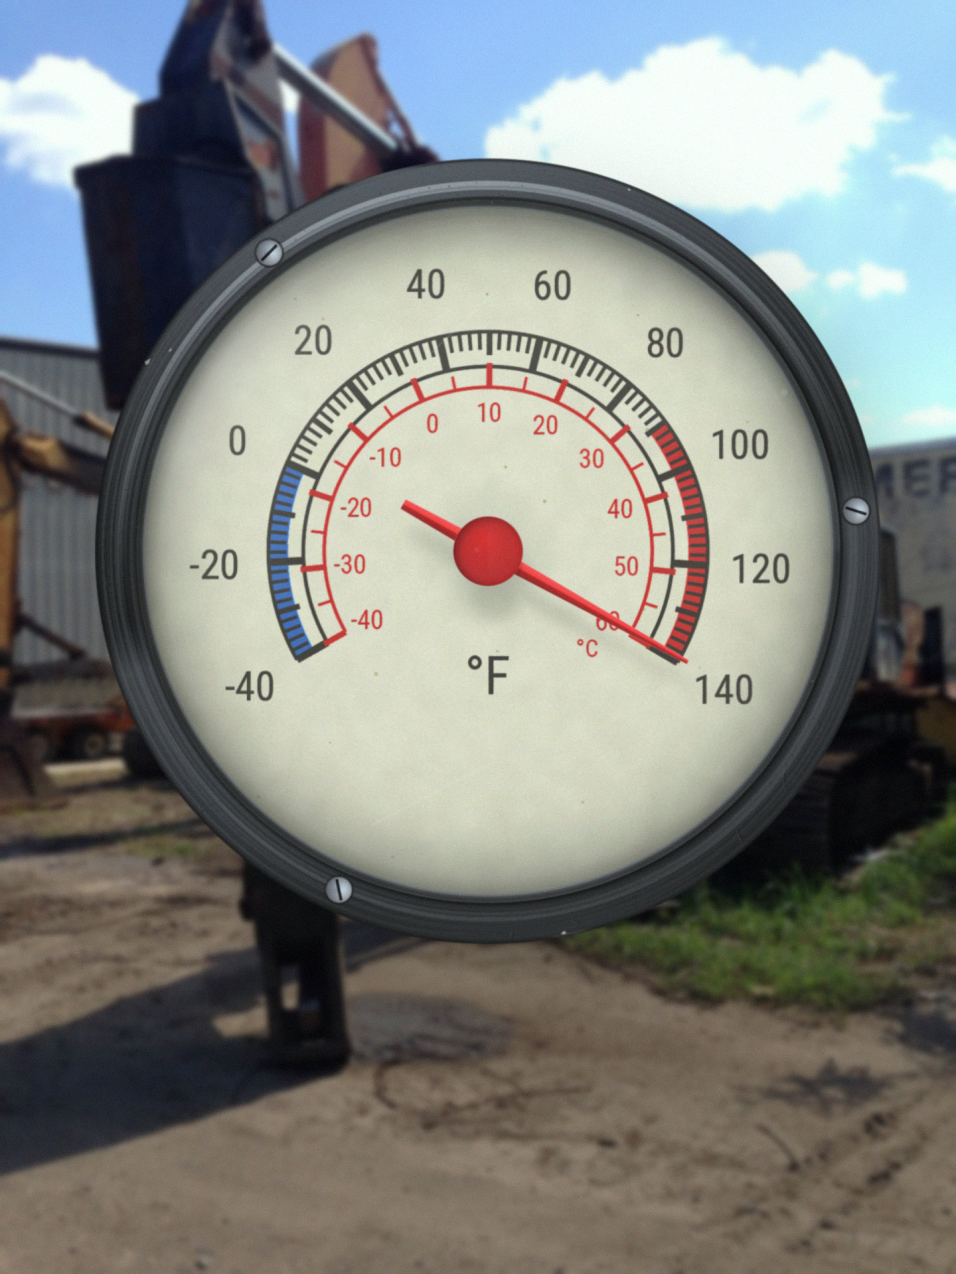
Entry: 139°F
